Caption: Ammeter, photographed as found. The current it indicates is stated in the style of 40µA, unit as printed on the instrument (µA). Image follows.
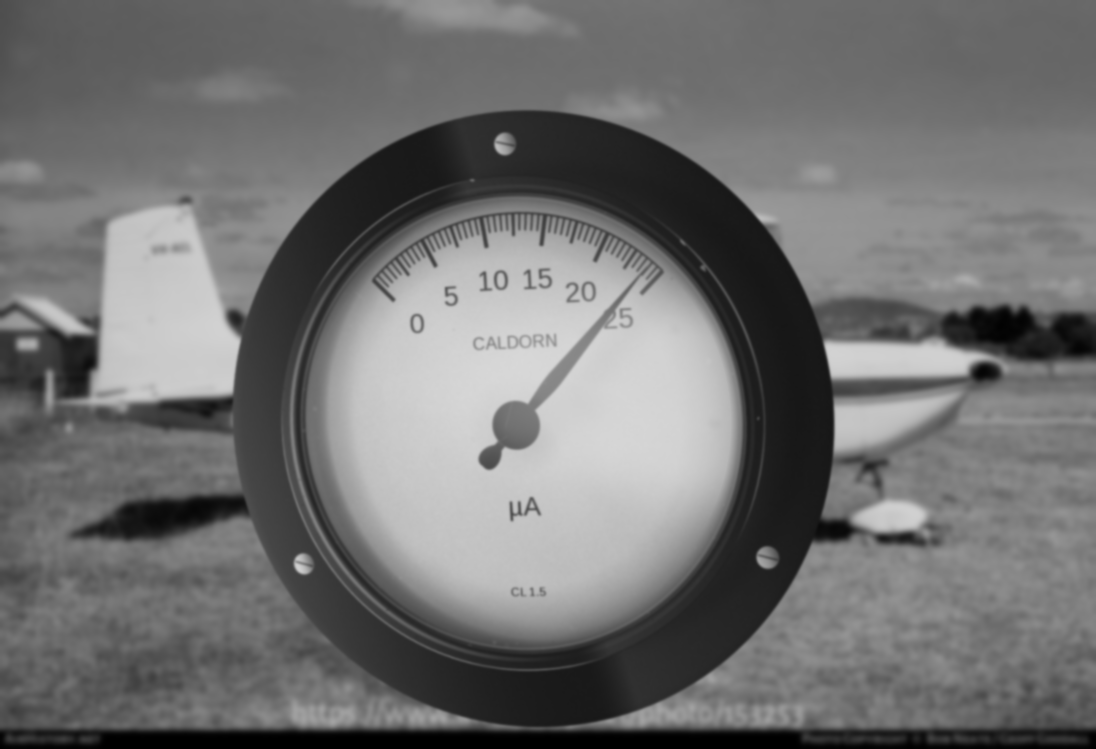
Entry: 24µA
